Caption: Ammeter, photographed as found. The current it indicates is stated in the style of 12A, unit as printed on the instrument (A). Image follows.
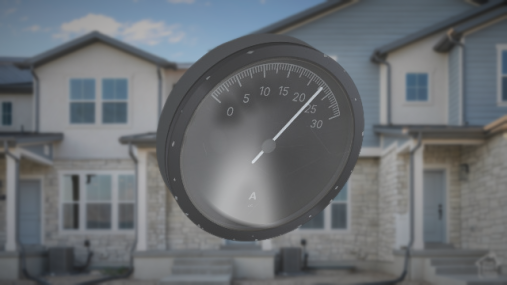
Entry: 22.5A
